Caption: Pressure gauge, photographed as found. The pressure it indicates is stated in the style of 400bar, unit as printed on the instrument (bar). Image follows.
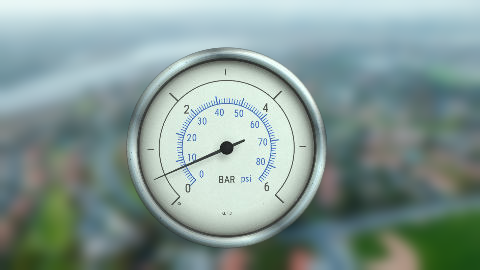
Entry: 0.5bar
